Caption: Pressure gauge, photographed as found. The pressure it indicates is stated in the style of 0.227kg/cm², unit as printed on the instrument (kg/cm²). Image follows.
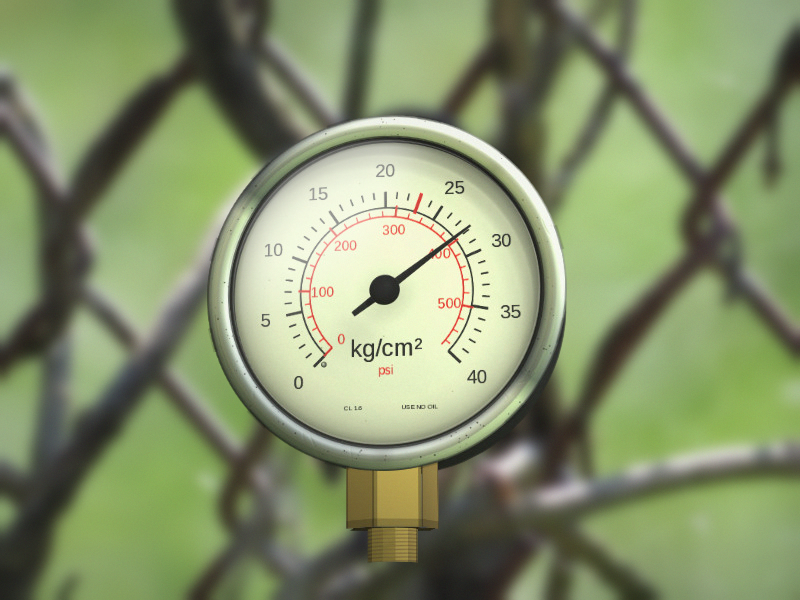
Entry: 28kg/cm²
